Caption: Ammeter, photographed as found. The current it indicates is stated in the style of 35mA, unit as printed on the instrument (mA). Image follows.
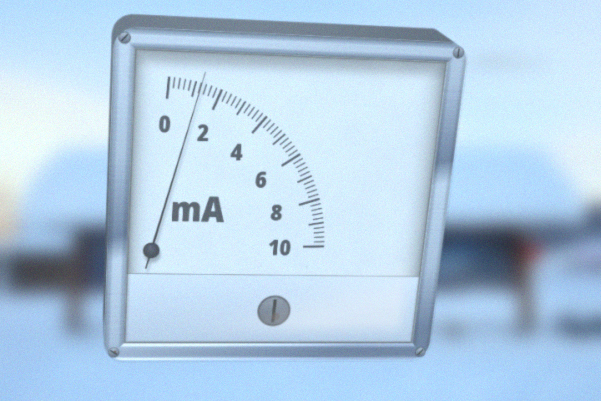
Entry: 1.2mA
